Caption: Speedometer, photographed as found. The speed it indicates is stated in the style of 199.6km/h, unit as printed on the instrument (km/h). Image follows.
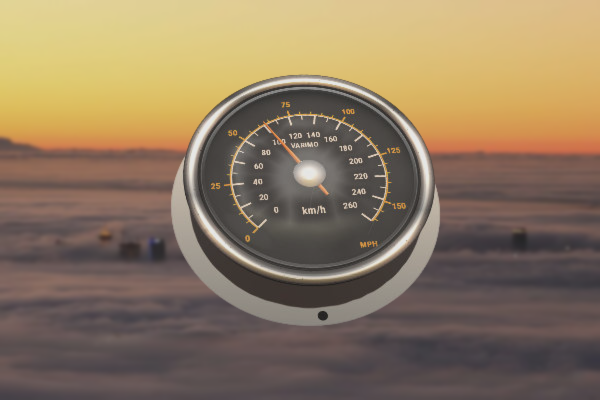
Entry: 100km/h
